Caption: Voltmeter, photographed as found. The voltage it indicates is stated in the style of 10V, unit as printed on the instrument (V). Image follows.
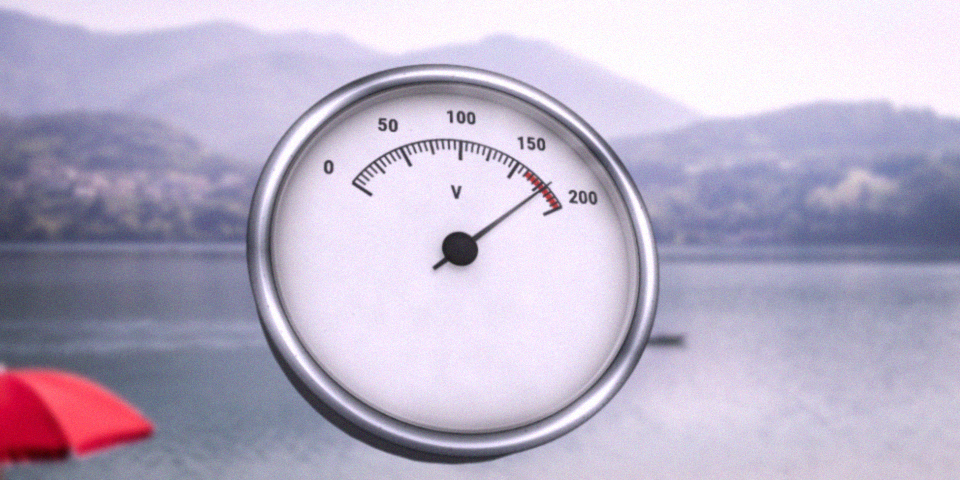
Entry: 180V
